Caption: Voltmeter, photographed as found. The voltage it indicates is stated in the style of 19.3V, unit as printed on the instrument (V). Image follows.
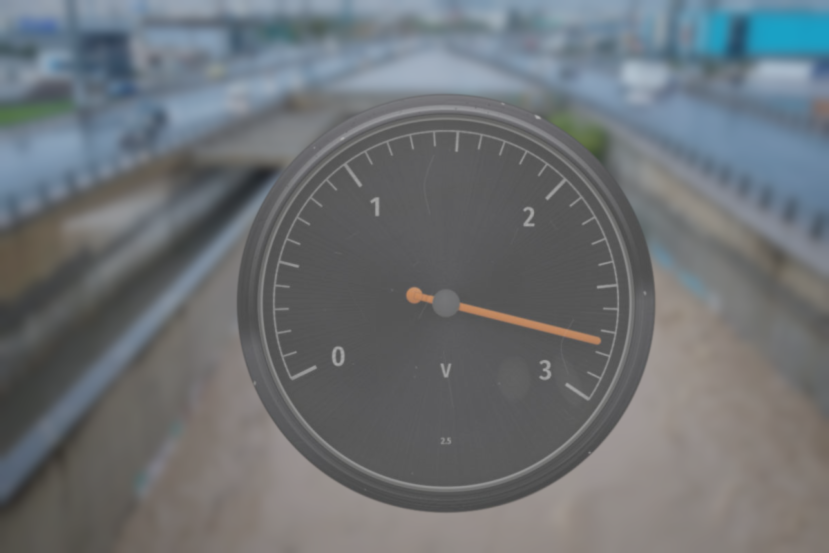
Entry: 2.75V
